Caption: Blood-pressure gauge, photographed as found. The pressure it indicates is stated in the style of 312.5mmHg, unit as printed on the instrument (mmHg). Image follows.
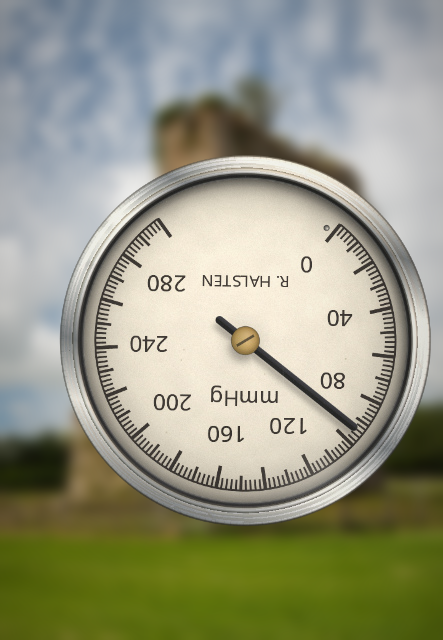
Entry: 94mmHg
